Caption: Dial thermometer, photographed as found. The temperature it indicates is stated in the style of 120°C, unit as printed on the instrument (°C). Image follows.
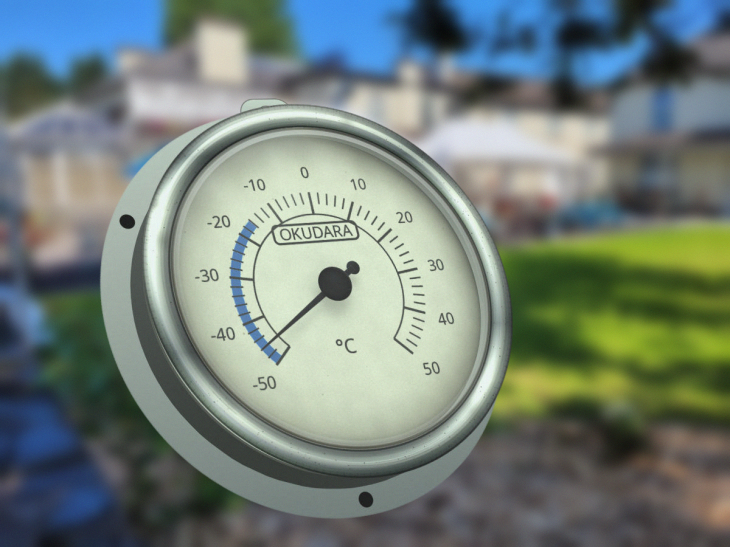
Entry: -46°C
